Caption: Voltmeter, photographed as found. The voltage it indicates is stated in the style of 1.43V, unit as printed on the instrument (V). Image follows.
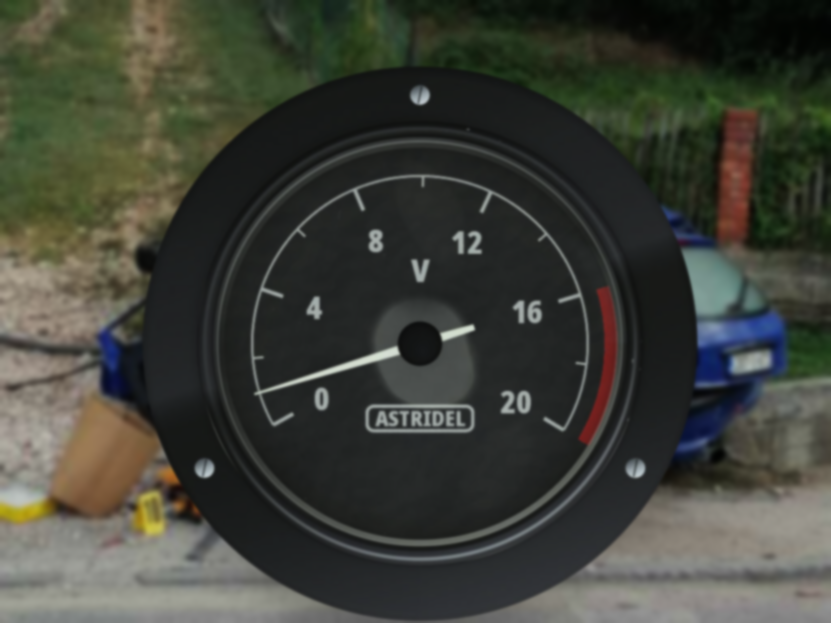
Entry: 1V
